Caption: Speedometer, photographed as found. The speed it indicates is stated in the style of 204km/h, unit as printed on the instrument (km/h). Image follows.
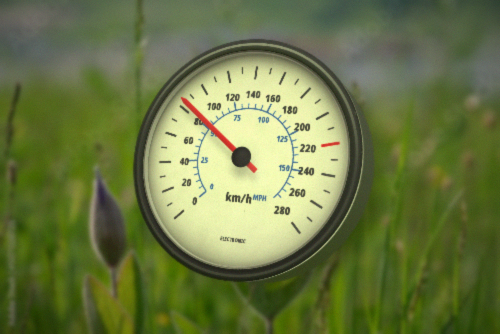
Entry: 85km/h
